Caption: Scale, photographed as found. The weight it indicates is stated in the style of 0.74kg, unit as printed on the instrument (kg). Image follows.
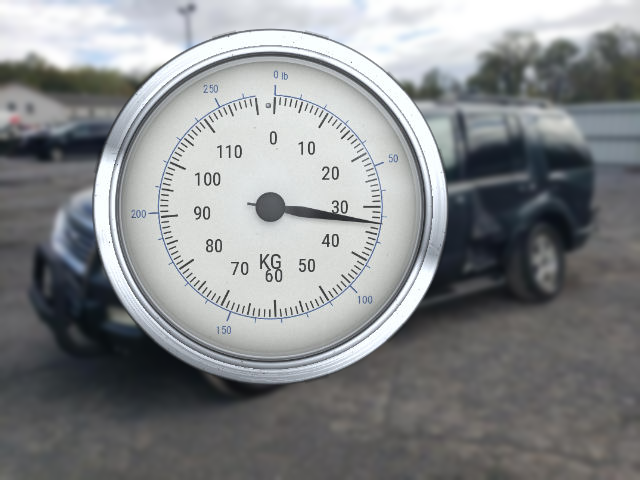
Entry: 33kg
